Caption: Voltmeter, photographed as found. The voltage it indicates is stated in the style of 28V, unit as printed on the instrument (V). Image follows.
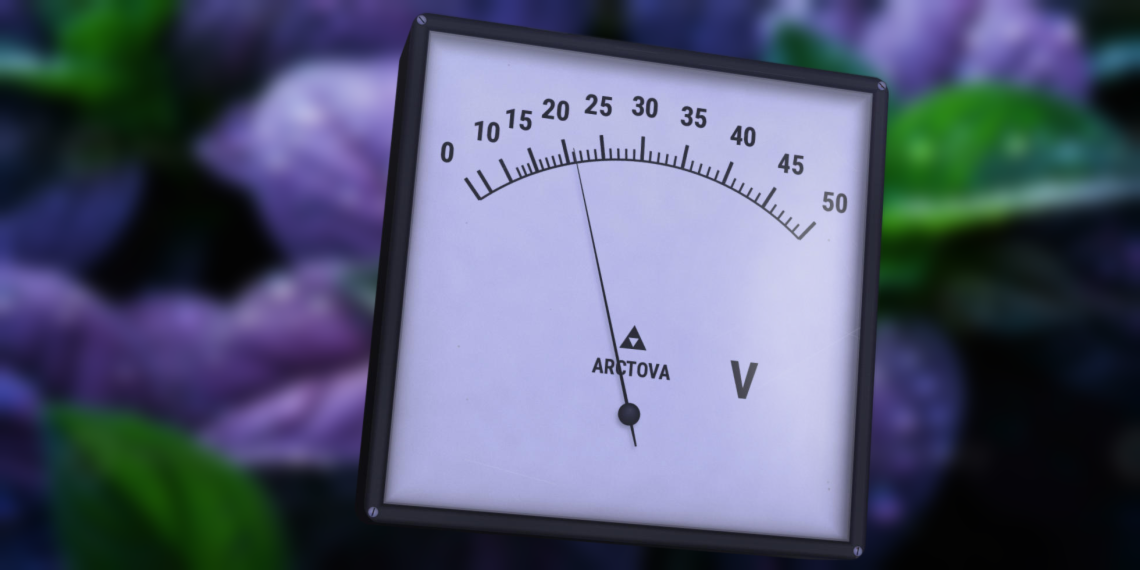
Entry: 21V
